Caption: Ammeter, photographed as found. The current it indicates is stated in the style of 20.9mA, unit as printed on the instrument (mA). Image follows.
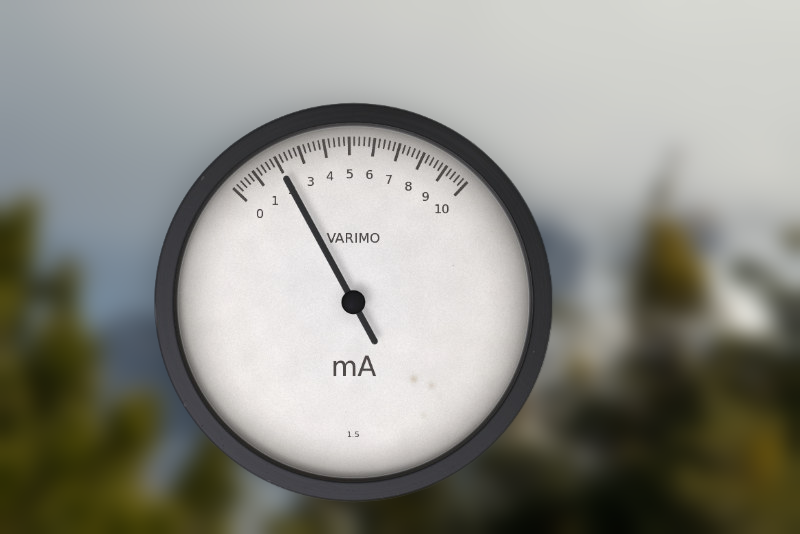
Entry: 2mA
